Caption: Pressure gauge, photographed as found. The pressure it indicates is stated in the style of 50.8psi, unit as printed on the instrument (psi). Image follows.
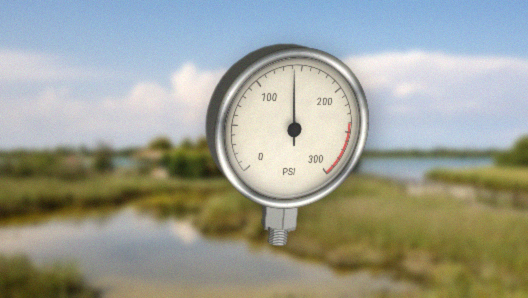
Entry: 140psi
